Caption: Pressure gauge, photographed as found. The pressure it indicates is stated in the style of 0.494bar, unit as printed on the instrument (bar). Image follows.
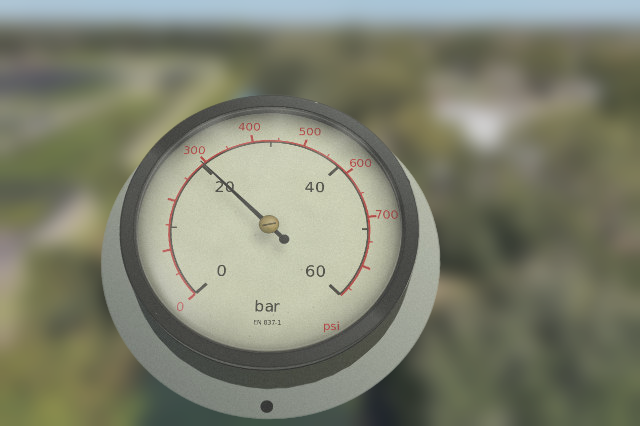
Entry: 20bar
